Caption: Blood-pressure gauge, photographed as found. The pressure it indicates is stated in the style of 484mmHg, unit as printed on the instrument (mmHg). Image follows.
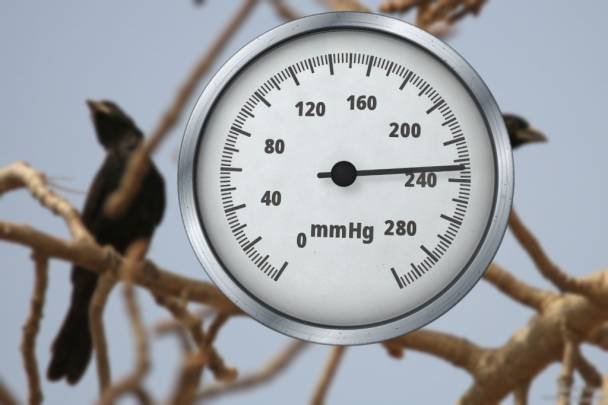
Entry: 234mmHg
